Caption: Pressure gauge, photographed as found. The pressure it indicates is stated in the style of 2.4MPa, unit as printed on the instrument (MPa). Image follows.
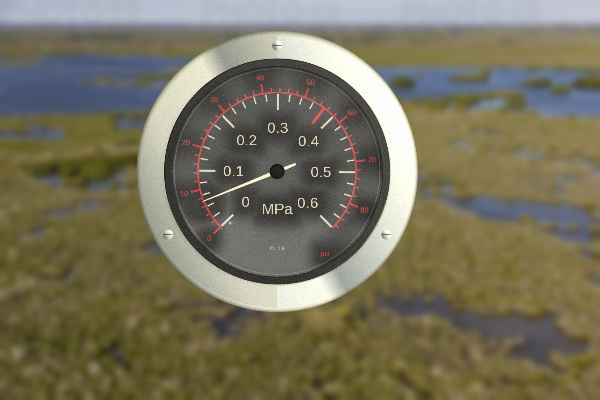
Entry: 0.05MPa
